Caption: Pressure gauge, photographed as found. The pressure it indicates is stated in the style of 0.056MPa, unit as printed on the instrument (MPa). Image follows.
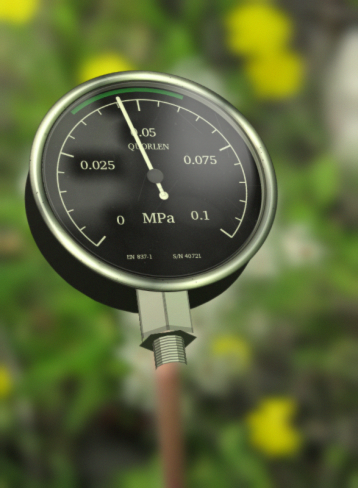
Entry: 0.045MPa
